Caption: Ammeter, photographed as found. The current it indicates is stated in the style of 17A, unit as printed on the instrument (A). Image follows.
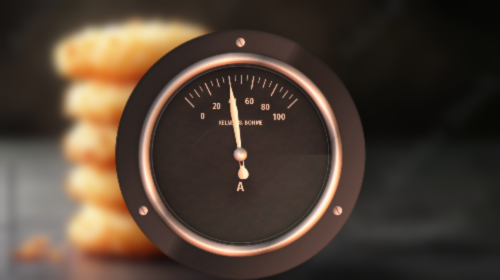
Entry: 40A
